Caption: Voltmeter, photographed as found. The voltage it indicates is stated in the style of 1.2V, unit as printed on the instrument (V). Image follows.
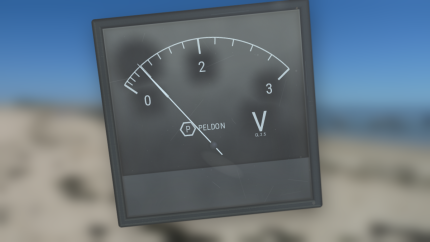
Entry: 1V
